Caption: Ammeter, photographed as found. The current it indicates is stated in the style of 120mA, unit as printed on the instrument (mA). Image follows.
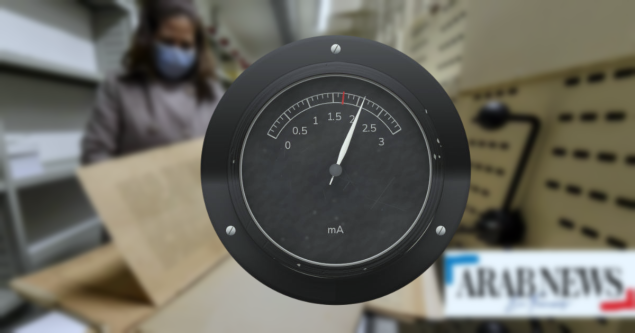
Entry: 2.1mA
